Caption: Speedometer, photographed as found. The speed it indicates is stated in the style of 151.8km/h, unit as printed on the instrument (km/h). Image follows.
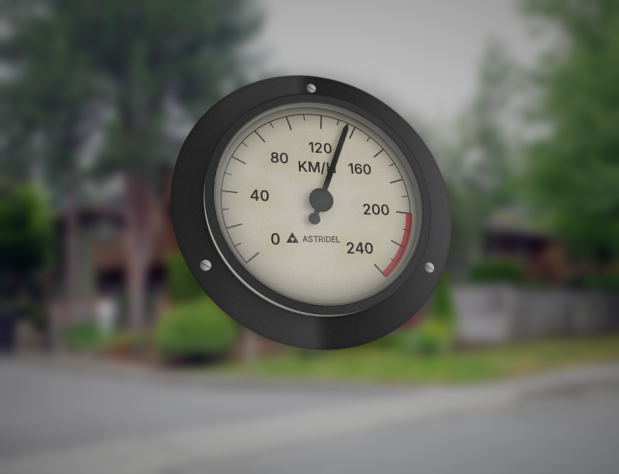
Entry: 135km/h
